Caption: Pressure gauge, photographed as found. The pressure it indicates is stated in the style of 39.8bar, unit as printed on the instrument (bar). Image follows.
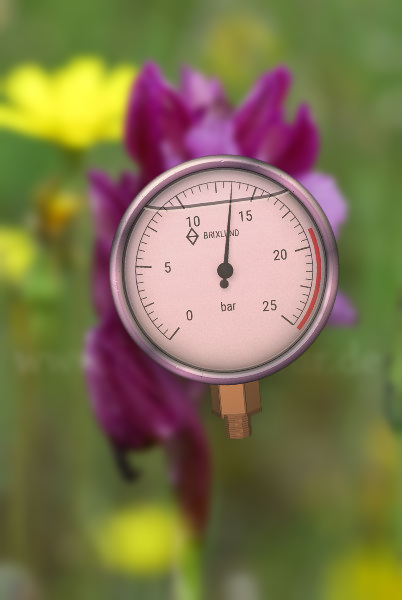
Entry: 13.5bar
